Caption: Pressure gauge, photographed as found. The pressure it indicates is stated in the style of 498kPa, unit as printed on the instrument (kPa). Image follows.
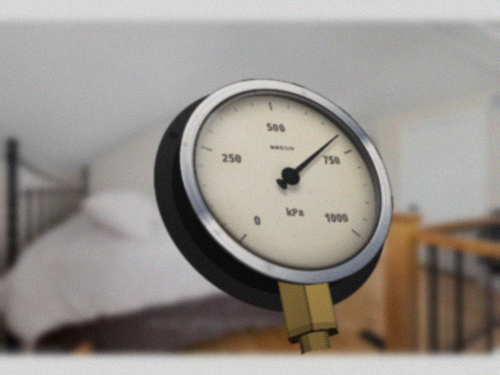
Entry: 700kPa
